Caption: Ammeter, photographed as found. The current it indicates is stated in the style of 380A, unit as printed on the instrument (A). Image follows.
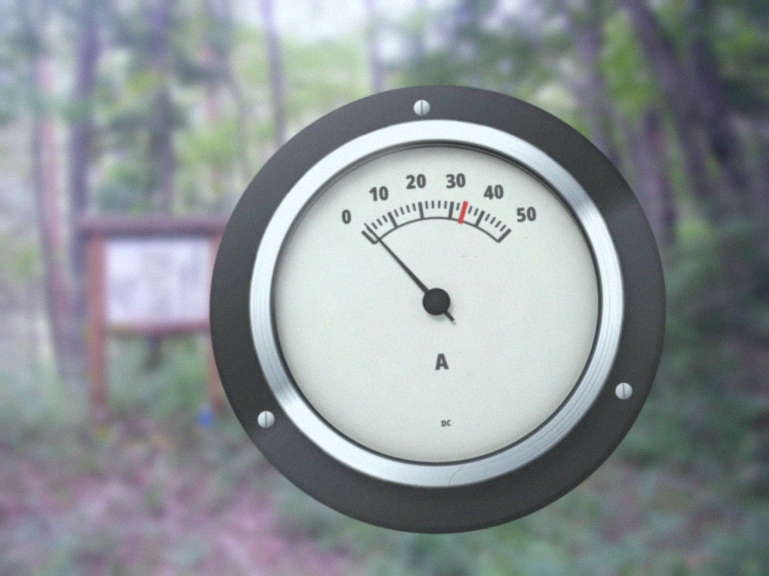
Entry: 2A
